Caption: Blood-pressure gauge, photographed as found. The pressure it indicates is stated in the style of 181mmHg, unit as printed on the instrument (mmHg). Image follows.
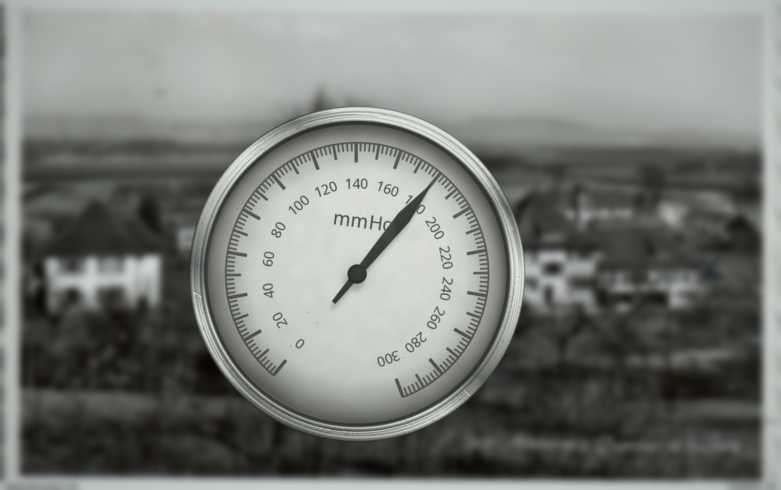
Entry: 180mmHg
